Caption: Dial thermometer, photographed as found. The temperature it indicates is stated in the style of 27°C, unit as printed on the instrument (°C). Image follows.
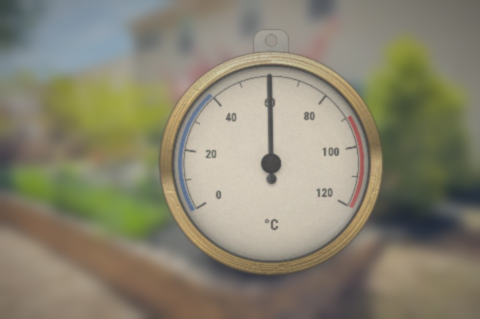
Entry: 60°C
